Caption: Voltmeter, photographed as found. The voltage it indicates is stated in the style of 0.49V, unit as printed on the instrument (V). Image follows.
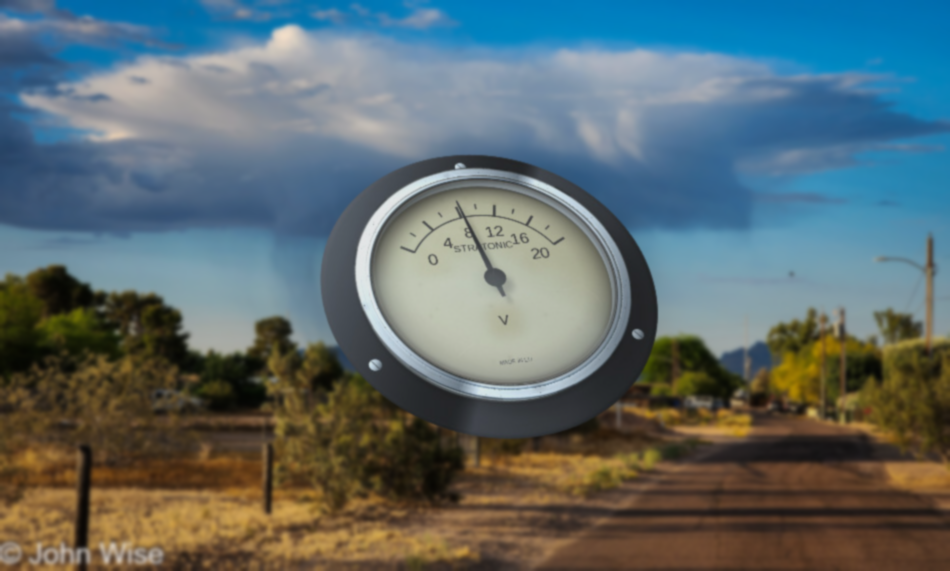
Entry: 8V
